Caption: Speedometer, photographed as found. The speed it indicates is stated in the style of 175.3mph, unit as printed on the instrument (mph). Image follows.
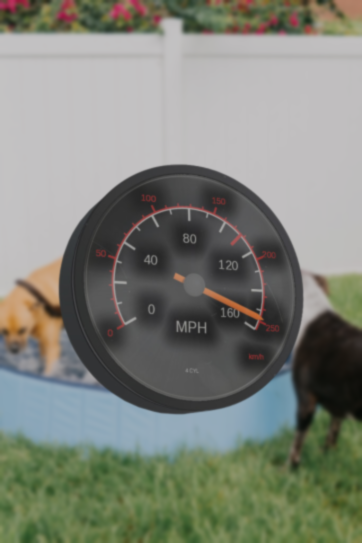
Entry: 155mph
